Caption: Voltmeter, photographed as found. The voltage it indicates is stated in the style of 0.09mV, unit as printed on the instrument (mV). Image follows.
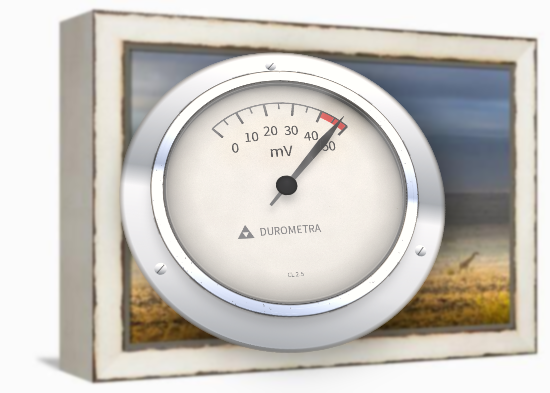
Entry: 47.5mV
